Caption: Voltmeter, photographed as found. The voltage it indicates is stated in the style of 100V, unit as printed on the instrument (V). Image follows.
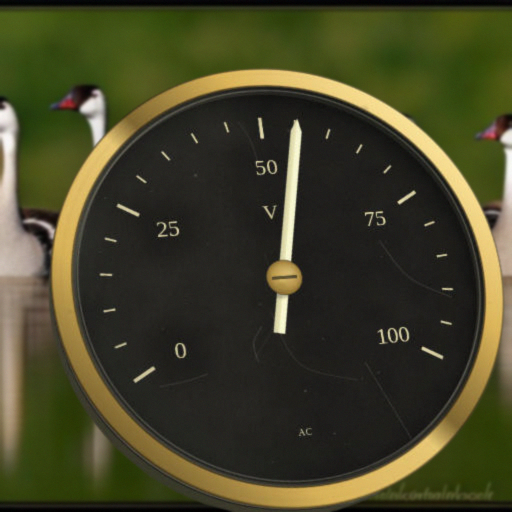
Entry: 55V
